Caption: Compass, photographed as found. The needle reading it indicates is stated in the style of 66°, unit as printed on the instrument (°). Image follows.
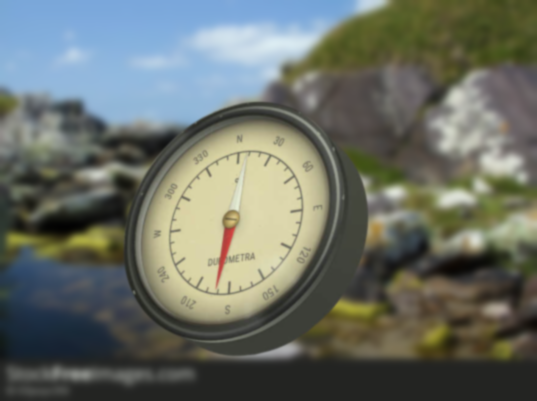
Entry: 190°
